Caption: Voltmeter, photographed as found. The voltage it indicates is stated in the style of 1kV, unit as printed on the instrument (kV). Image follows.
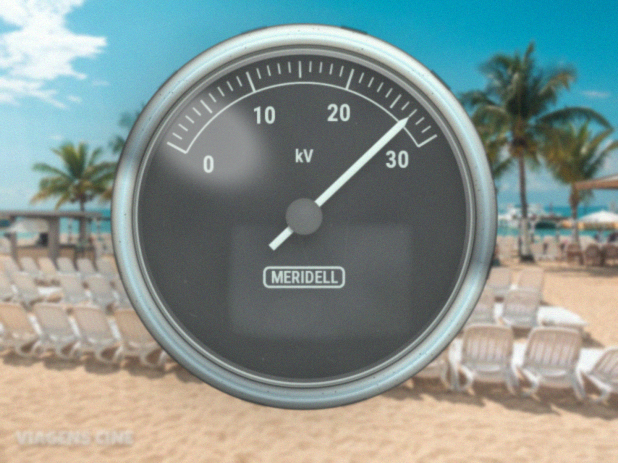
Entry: 27kV
